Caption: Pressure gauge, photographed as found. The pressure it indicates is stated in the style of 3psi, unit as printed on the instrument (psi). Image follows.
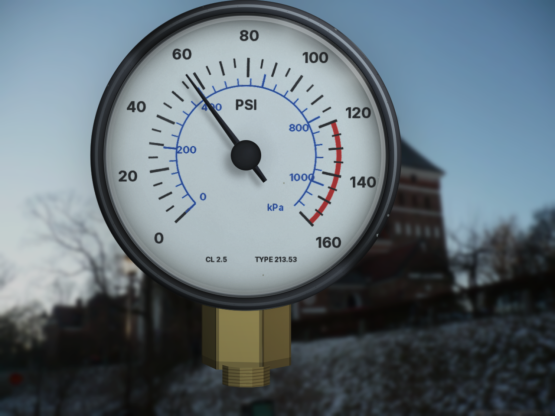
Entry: 57.5psi
